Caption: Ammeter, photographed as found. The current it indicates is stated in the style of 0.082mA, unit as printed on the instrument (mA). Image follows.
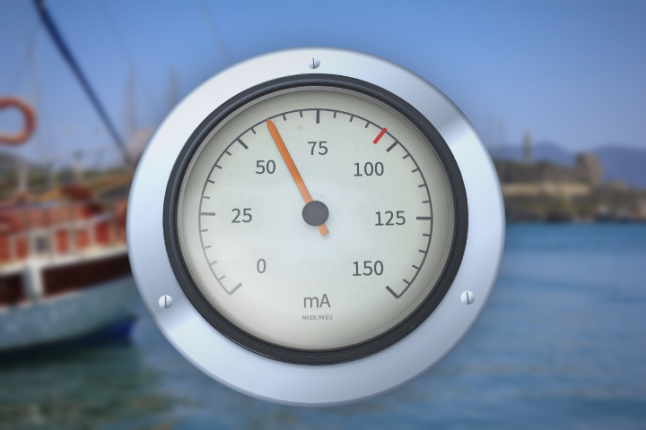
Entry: 60mA
